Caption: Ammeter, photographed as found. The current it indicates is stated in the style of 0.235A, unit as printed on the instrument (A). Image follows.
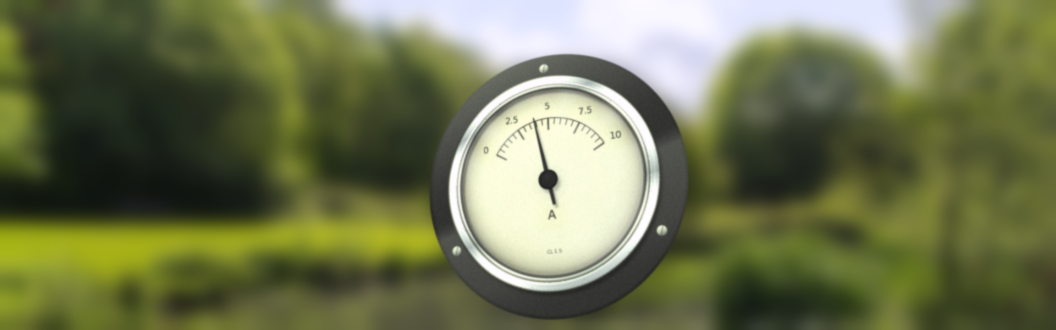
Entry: 4A
